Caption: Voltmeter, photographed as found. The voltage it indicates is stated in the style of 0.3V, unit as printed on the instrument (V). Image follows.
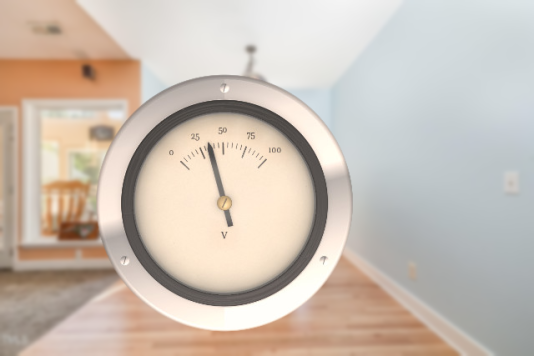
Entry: 35V
